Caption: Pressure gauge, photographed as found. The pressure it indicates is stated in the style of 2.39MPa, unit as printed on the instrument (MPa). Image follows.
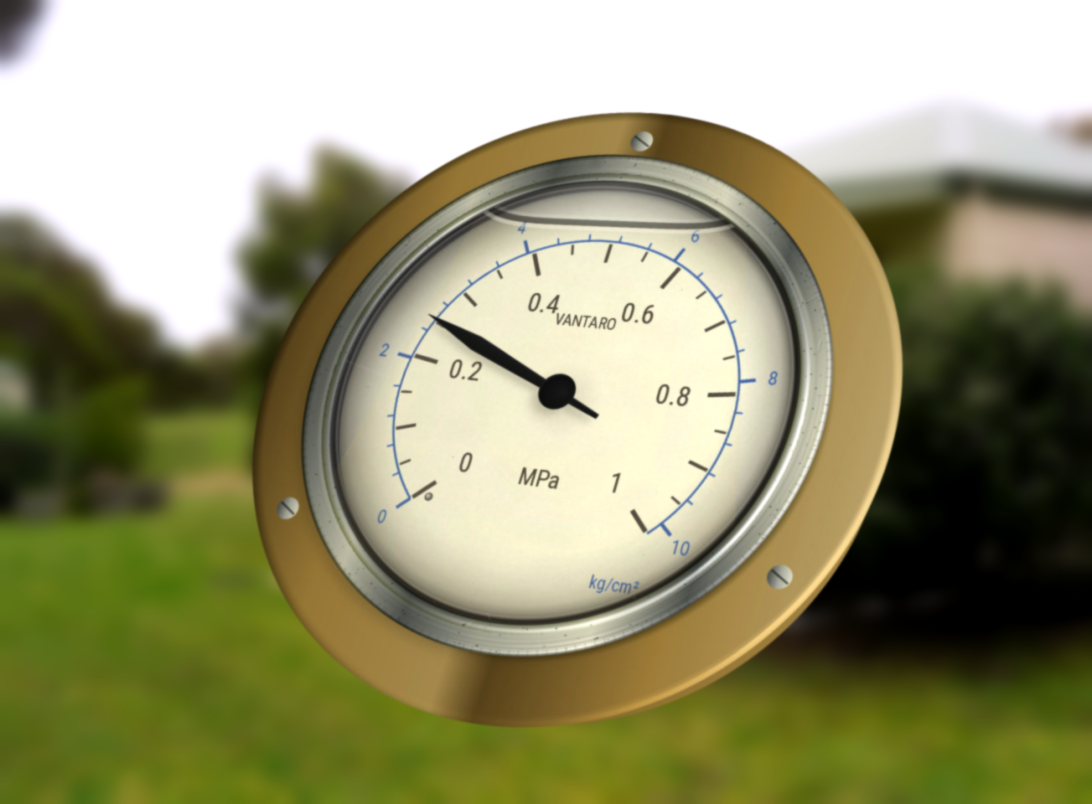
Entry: 0.25MPa
